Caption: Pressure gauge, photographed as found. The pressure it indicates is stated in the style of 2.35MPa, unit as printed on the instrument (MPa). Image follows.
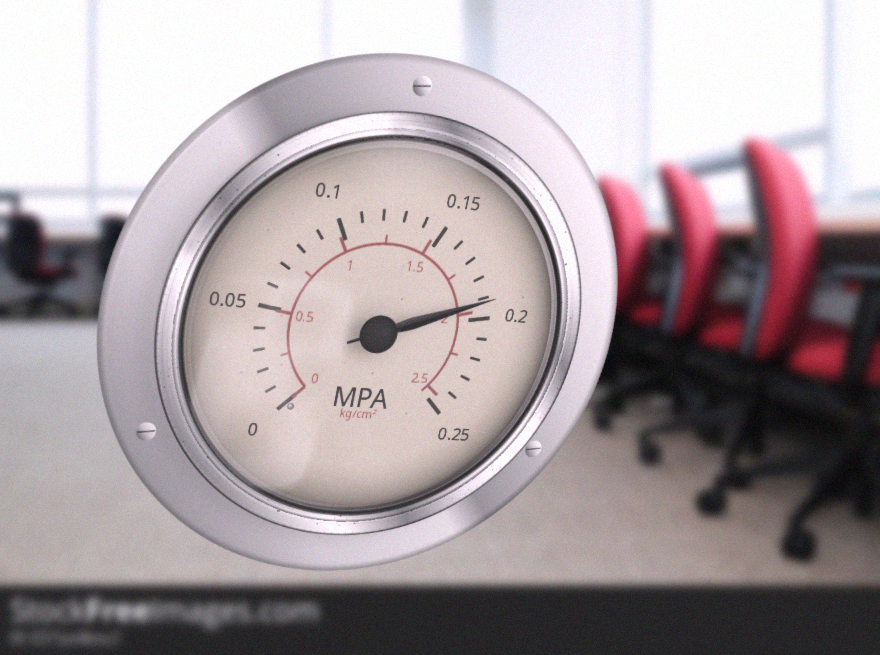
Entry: 0.19MPa
